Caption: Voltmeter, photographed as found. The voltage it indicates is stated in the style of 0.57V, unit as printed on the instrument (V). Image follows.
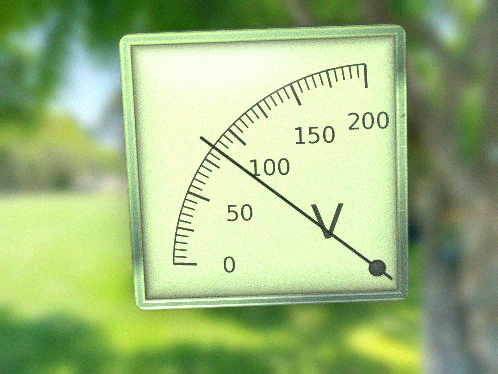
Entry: 85V
